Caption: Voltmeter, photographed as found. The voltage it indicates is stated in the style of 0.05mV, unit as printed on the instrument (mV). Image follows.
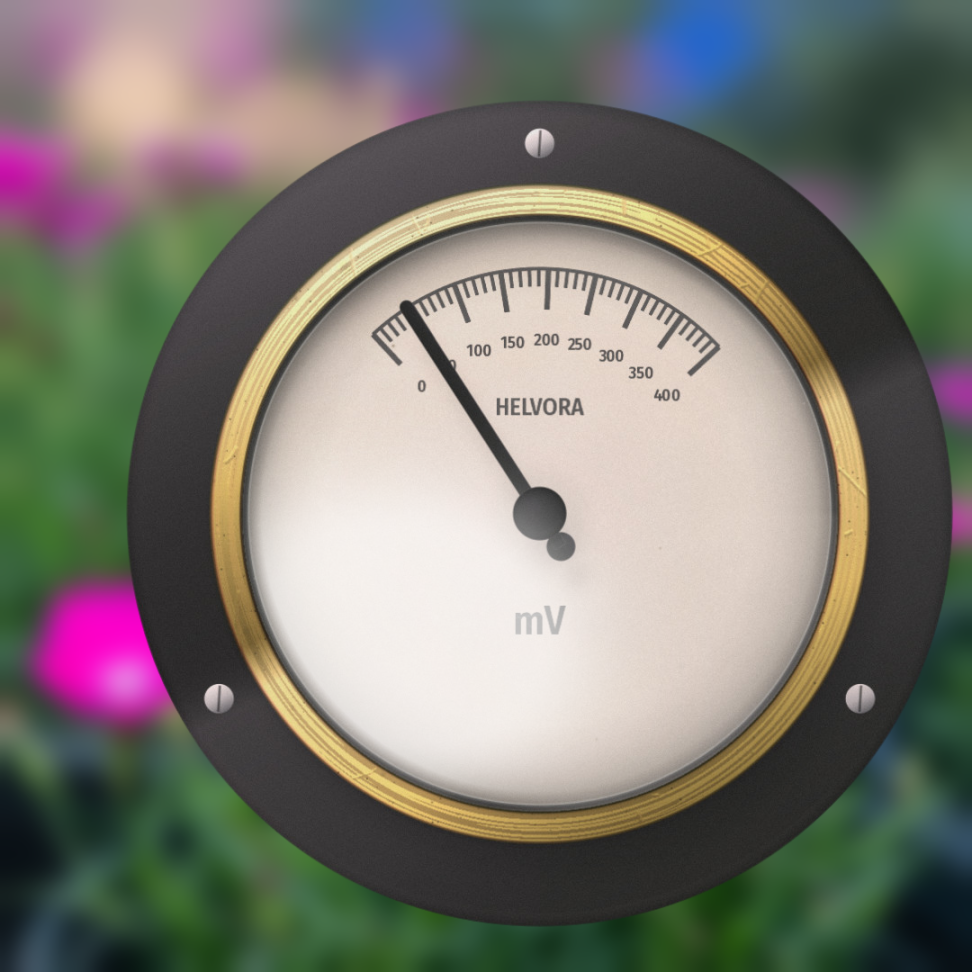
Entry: 45mV
